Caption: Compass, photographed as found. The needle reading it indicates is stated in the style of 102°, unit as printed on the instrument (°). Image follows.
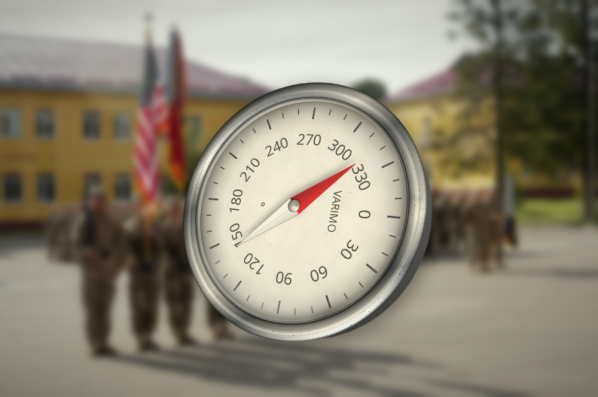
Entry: 320°
